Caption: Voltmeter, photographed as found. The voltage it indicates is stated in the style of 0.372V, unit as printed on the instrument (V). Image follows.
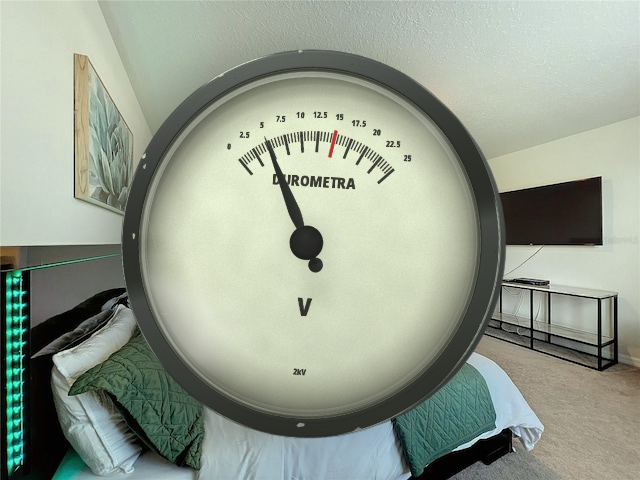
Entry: 5V
